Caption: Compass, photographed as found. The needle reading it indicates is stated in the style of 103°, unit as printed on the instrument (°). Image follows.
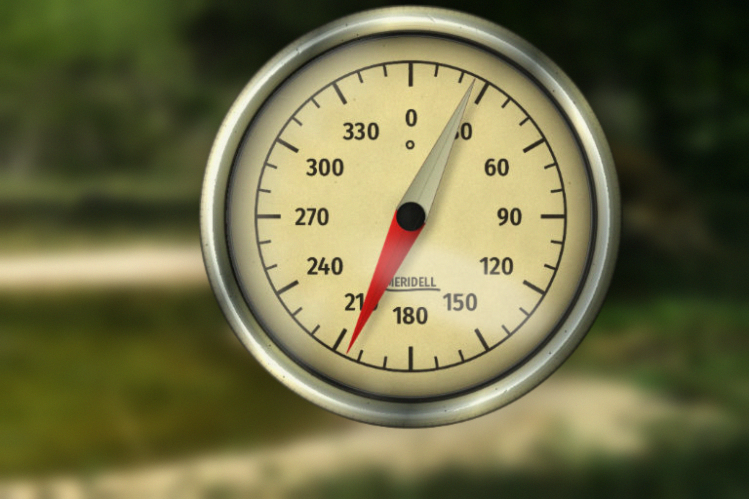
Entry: 205°
